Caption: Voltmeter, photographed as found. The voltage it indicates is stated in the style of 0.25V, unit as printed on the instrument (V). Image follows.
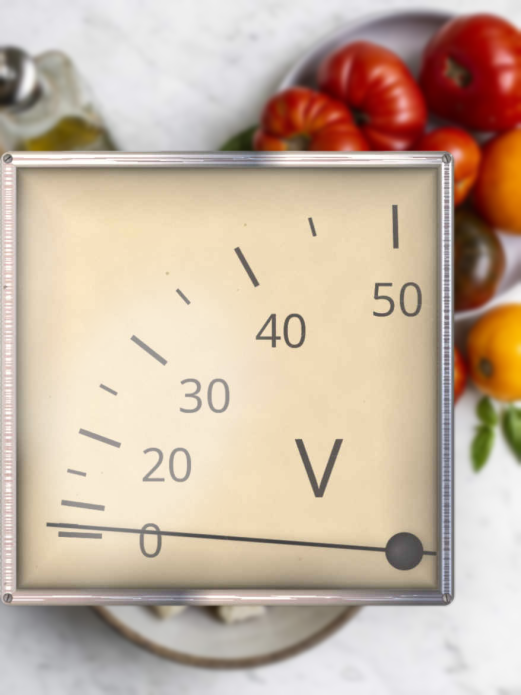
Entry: 5V
